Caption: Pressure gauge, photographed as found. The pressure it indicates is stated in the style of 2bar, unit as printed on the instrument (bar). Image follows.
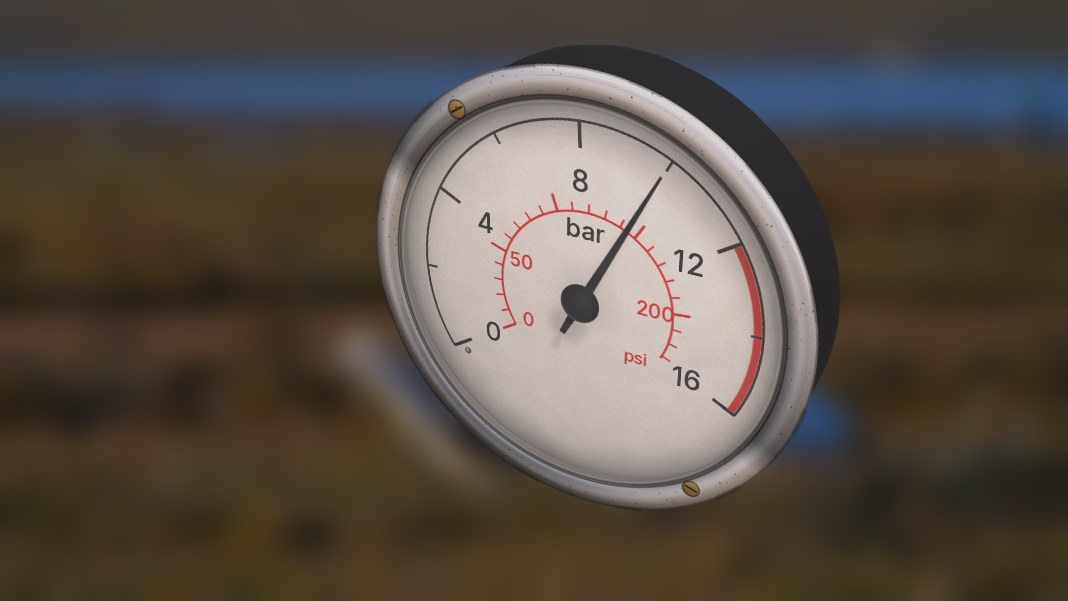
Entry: 10bar
